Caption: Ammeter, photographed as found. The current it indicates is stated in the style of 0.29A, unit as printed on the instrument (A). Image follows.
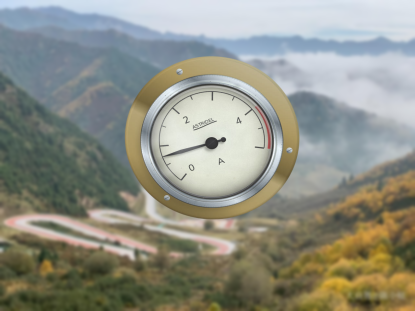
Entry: 0.75A
